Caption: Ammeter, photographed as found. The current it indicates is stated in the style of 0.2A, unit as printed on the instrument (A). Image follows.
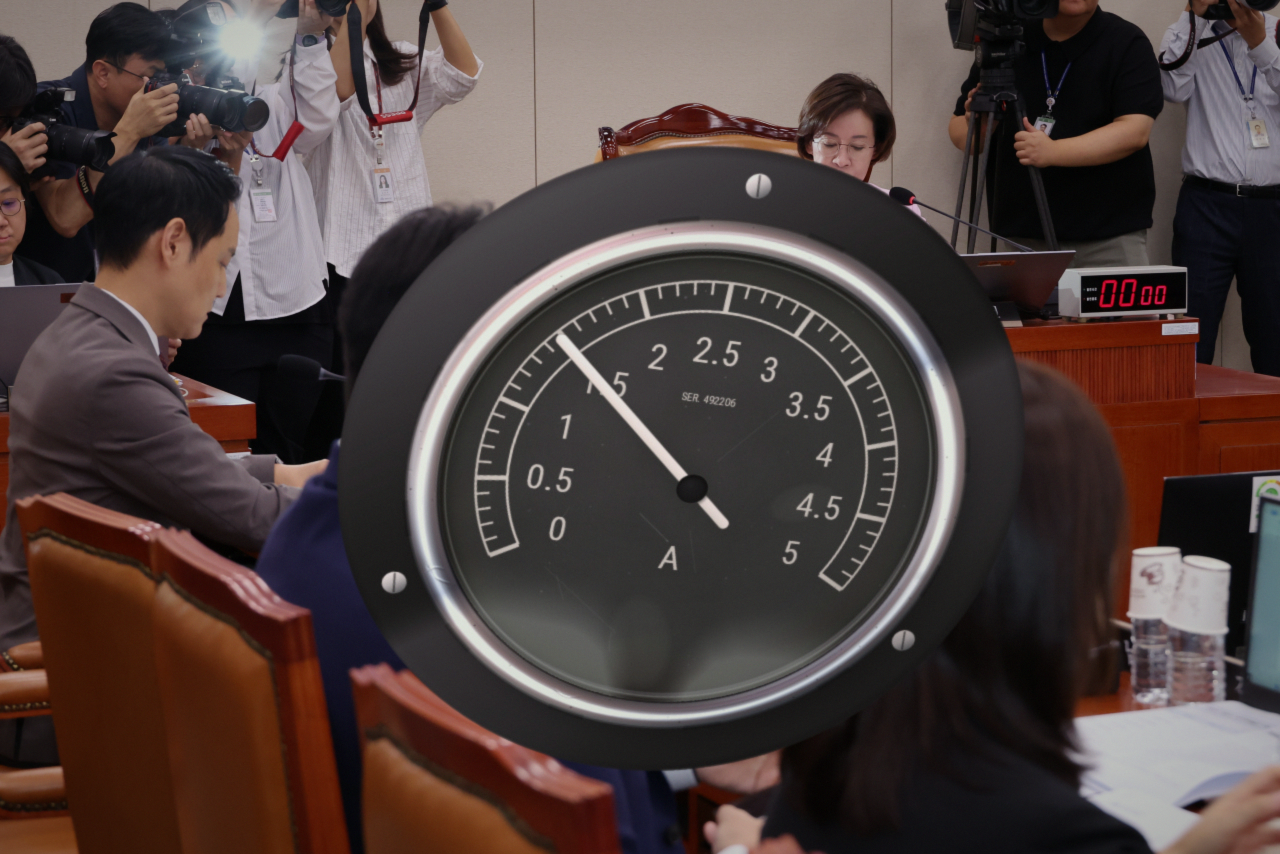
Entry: 1.5A
